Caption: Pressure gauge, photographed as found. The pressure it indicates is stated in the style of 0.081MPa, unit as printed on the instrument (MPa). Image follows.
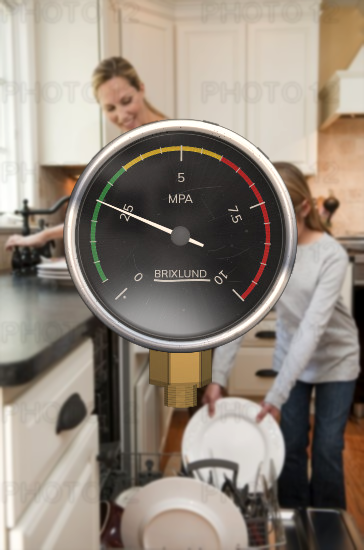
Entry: 2.5MPa
